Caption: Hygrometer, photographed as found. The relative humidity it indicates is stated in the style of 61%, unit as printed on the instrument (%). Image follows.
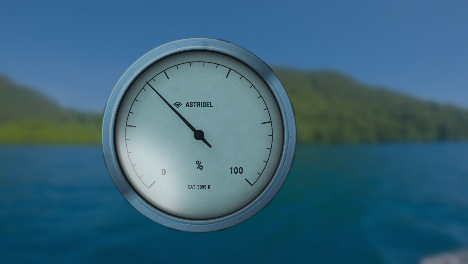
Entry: 34%
